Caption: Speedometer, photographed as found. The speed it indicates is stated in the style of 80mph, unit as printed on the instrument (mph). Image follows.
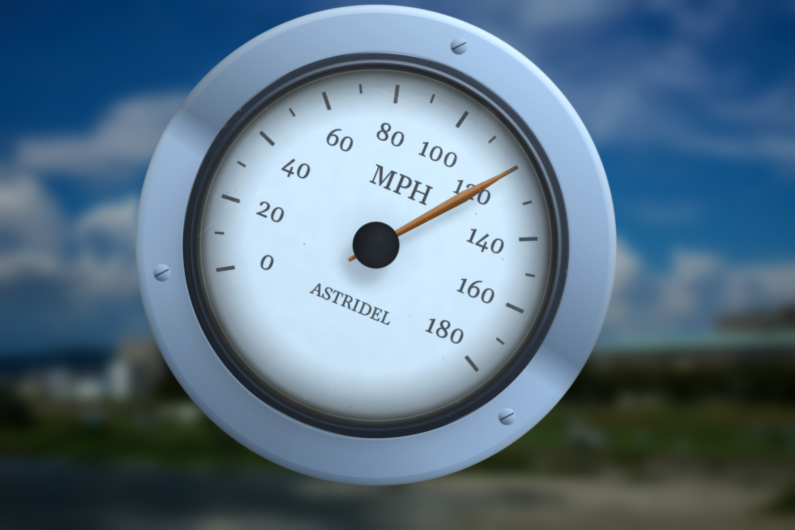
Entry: 120mph
